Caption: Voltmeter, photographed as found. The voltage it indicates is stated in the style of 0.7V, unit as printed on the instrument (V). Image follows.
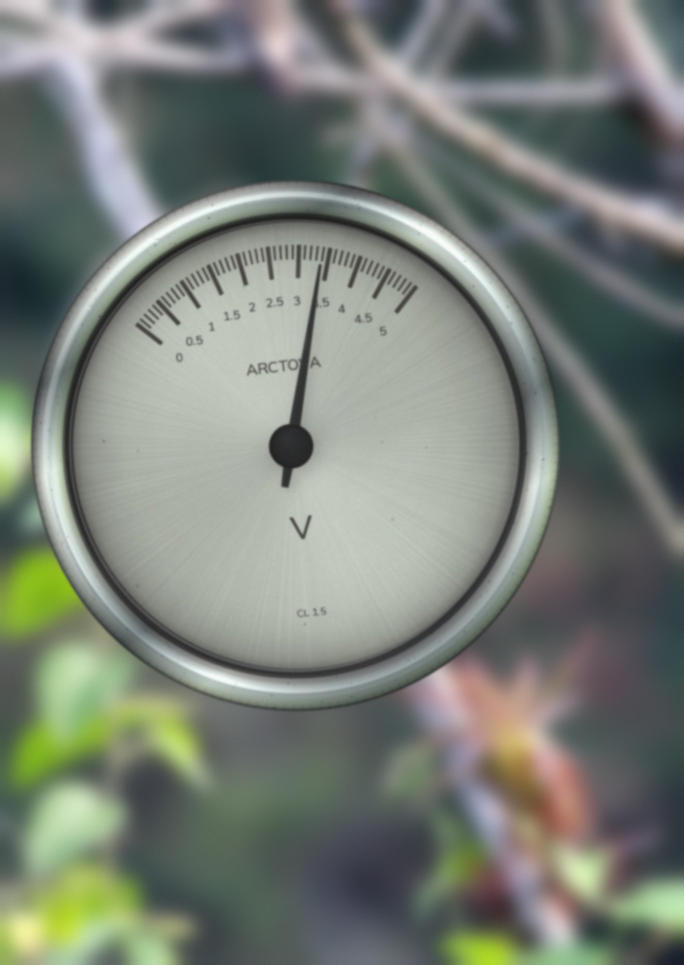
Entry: 3.4V
